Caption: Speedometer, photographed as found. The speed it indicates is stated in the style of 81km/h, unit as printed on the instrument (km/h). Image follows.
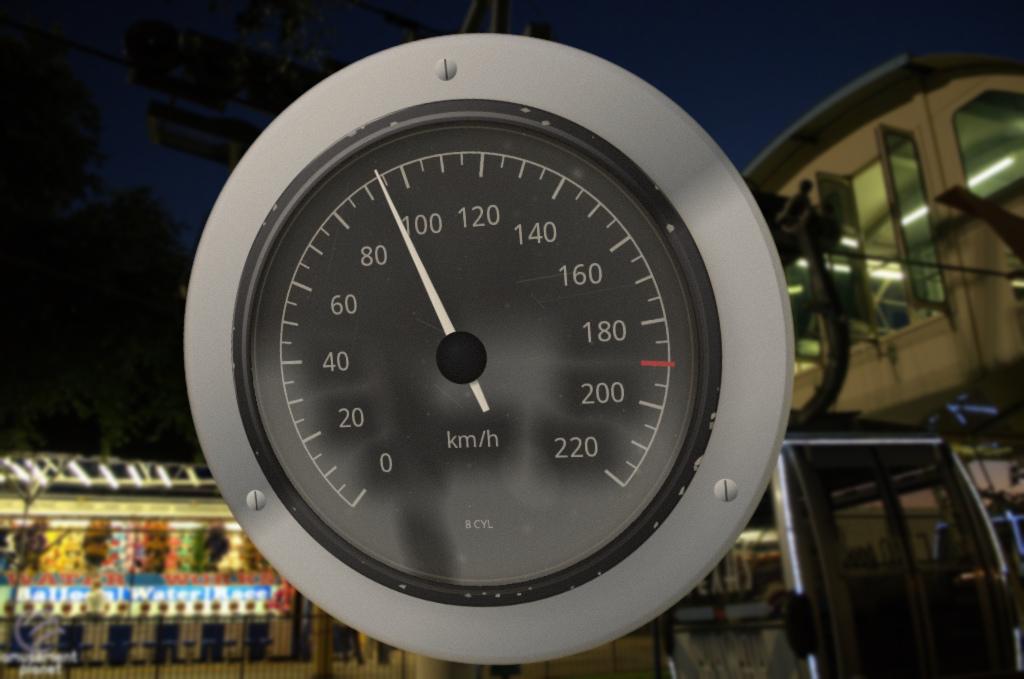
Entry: 95km/h
